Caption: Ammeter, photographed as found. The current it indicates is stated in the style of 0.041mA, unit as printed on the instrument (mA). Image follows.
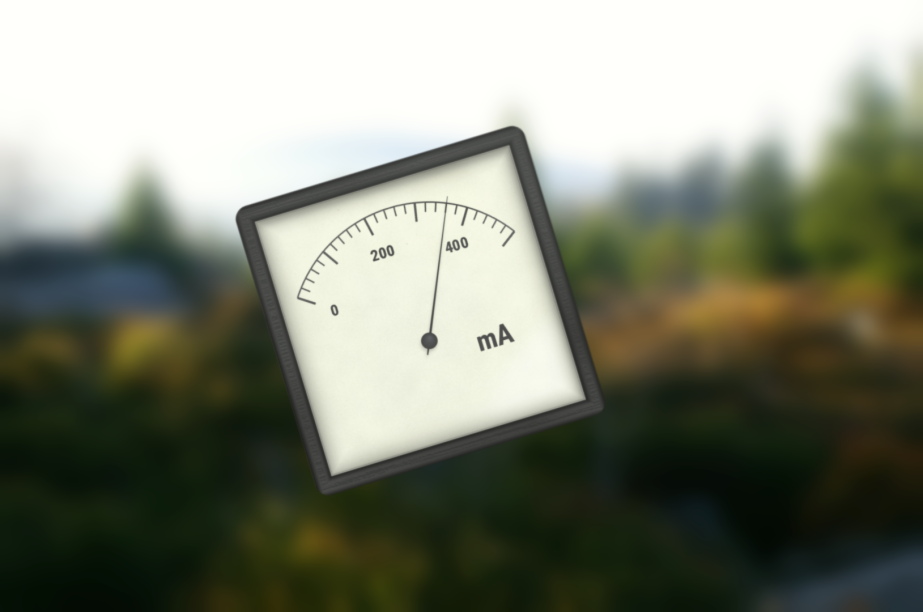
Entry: 360mA
